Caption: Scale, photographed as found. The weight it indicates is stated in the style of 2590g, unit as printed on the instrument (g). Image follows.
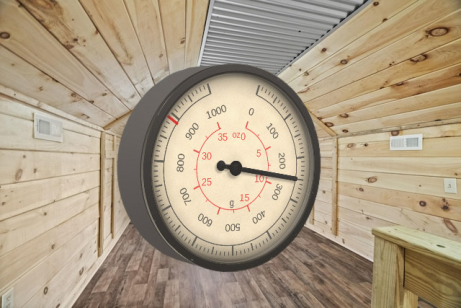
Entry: 250g
